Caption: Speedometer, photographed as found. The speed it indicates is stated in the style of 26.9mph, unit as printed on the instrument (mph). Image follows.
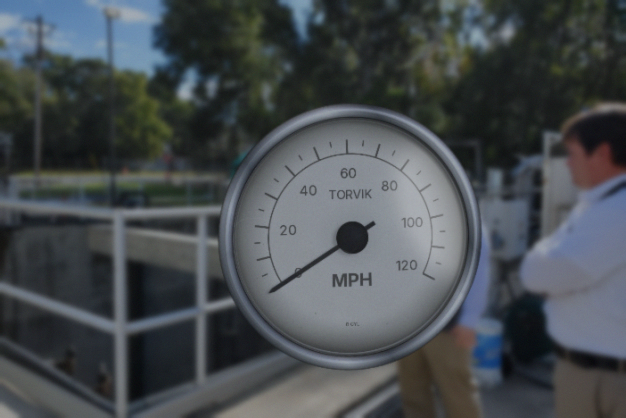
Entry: 0mph
